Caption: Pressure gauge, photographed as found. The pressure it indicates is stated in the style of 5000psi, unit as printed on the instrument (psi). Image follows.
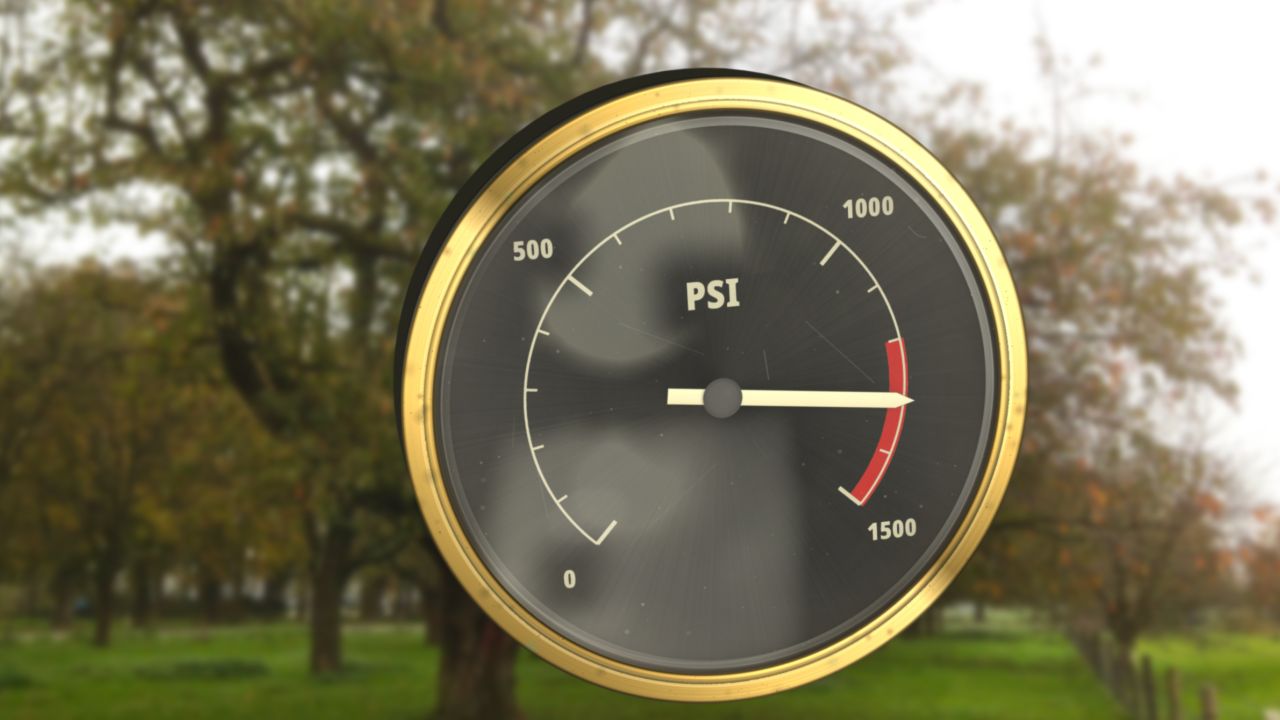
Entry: 1300psi
